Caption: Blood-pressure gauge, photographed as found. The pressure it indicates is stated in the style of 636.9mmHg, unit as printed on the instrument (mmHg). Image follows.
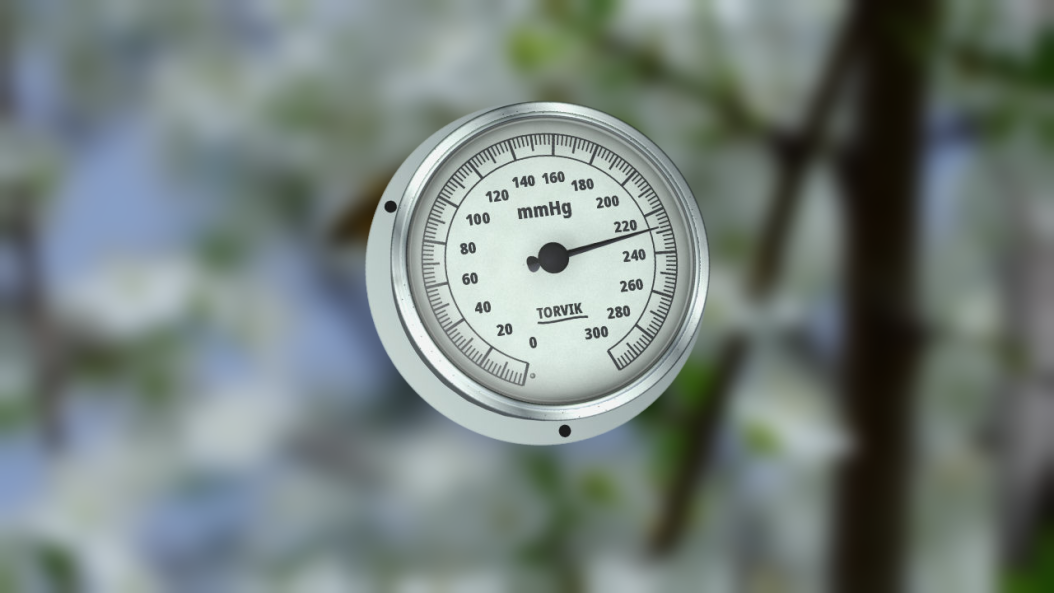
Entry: 228mmHg
